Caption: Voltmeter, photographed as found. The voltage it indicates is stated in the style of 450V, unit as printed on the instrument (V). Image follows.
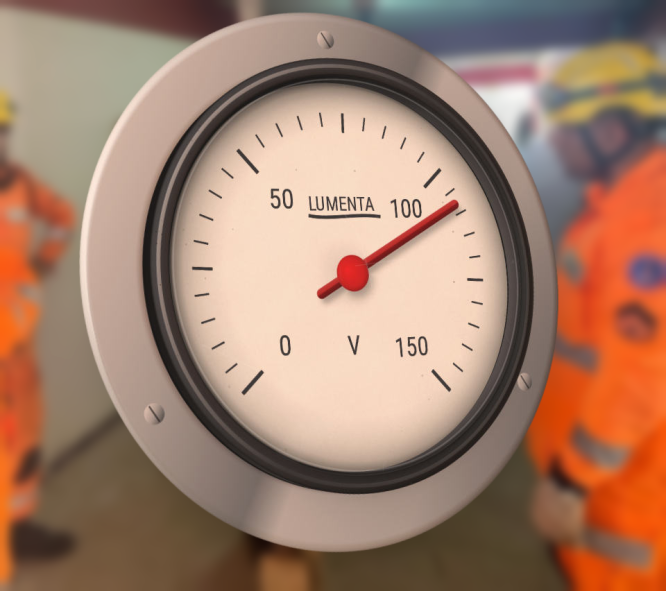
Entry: 107.5V
